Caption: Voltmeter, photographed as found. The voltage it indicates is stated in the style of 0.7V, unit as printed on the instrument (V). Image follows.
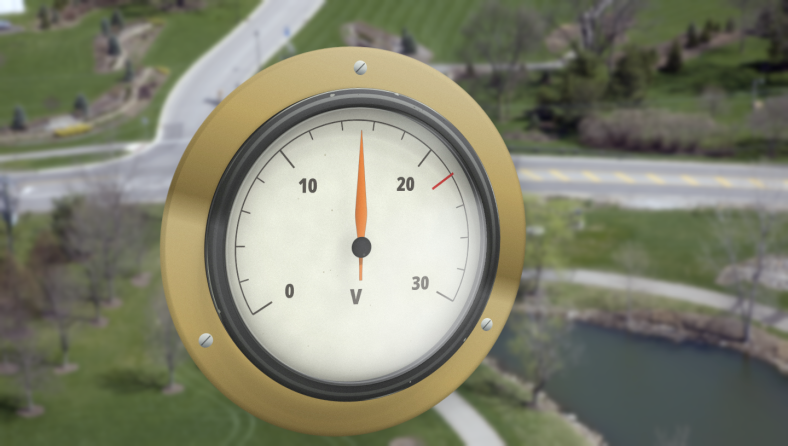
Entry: 15V
